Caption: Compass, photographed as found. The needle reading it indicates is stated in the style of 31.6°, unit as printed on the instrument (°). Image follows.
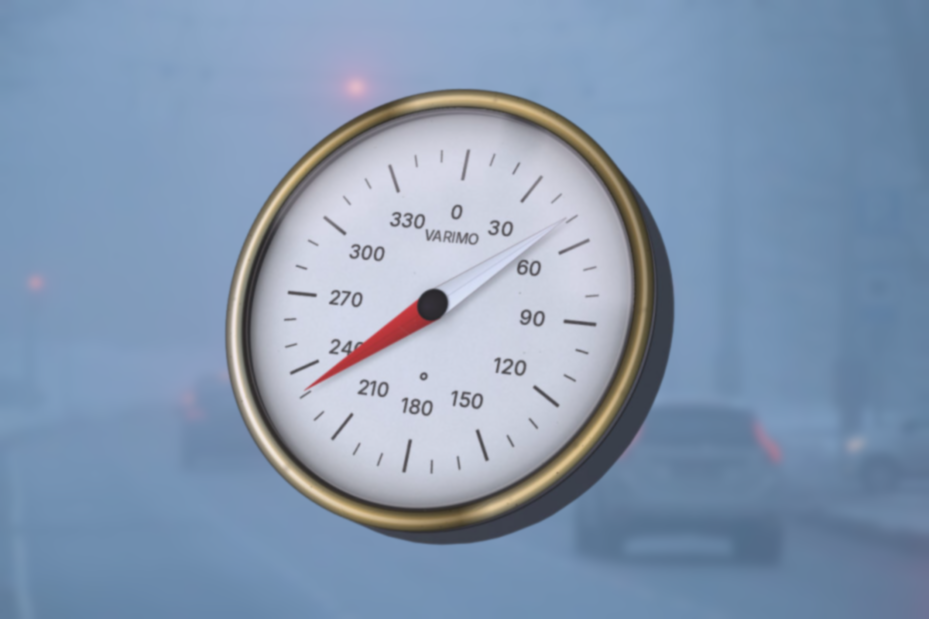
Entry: 230°
